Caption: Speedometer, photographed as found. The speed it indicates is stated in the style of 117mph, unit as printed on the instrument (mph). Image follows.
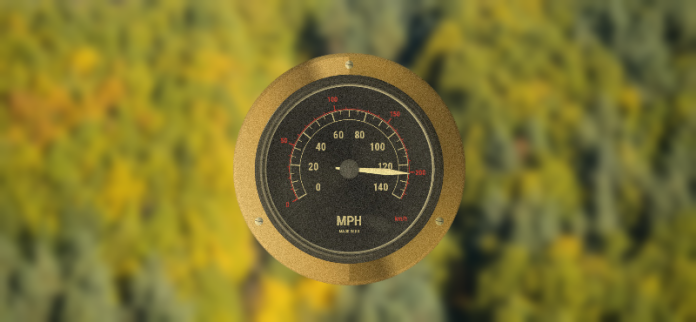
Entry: 125mph
